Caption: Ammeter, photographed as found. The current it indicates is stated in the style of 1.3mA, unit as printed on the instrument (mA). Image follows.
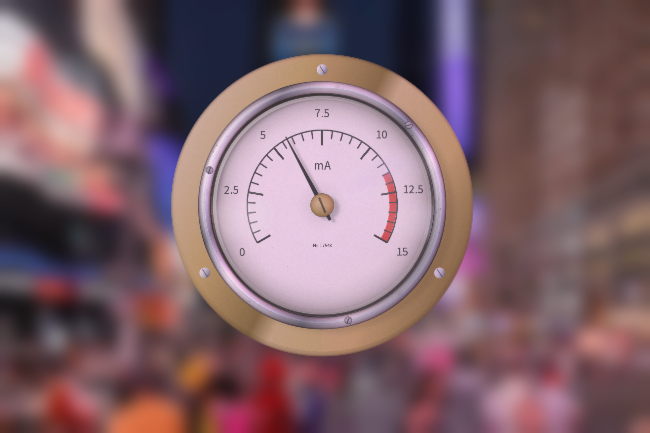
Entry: 5.75mA
